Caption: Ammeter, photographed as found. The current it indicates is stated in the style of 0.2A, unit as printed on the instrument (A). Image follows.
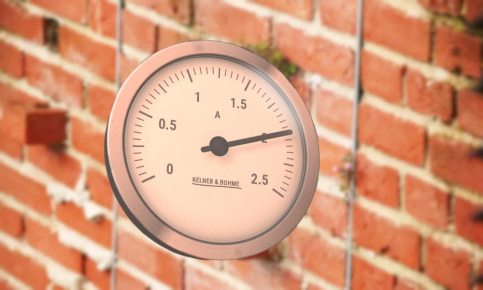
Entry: 2A
